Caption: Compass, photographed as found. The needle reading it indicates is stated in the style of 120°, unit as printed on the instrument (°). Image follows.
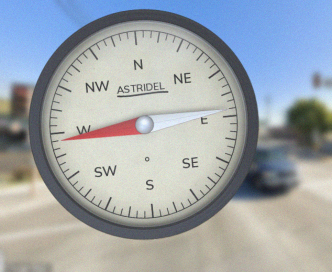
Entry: 265°
